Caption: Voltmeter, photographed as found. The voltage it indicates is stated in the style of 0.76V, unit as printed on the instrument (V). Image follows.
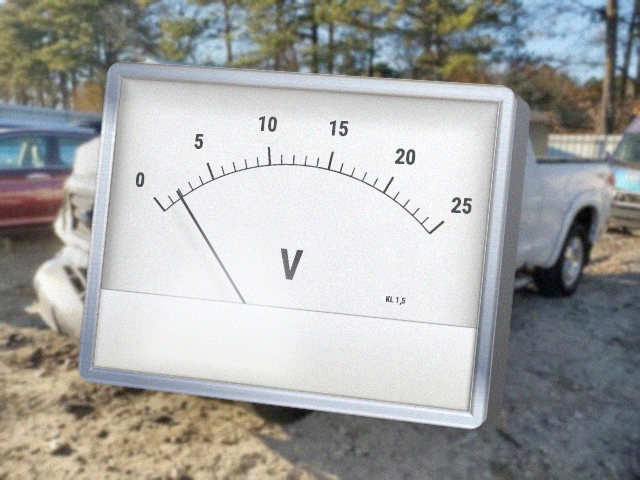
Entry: 2V
